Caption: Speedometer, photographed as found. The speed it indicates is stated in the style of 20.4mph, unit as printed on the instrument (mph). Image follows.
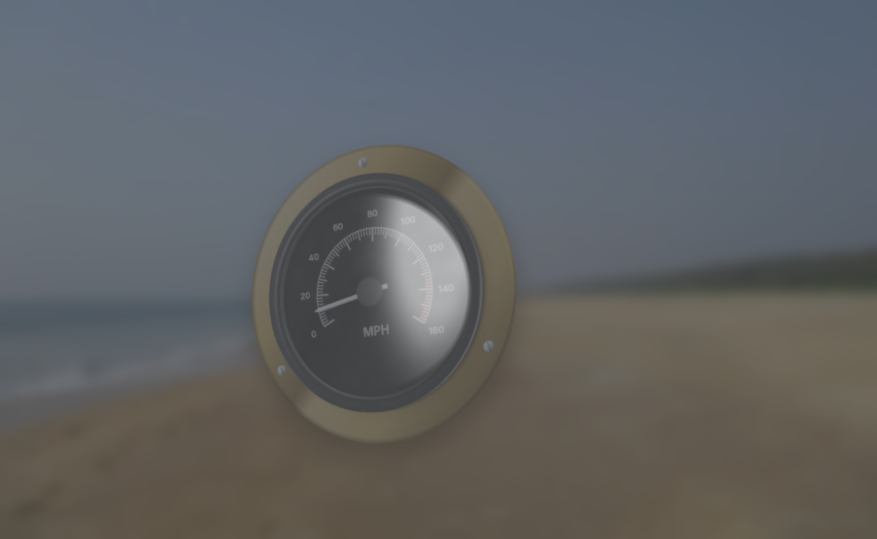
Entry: 10mph
